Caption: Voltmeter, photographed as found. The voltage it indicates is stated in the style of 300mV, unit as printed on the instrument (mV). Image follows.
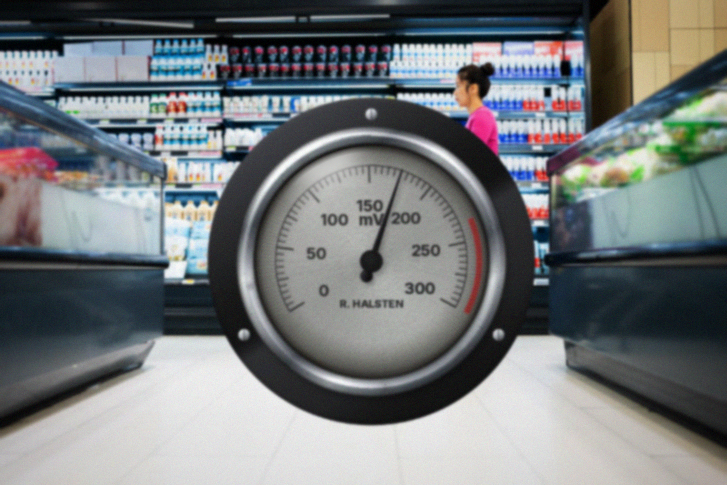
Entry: 175mV
